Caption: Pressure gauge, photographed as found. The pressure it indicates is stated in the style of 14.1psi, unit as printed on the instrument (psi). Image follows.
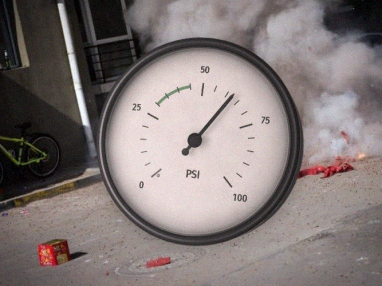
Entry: 62.5psi
